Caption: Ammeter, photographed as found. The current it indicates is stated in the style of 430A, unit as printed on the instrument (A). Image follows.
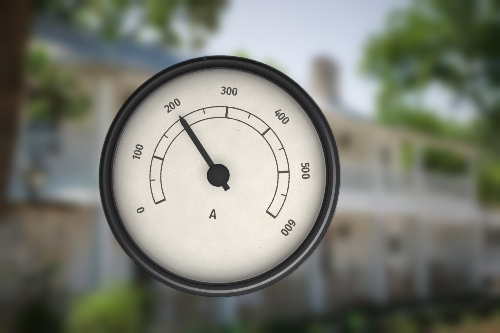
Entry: 200A
